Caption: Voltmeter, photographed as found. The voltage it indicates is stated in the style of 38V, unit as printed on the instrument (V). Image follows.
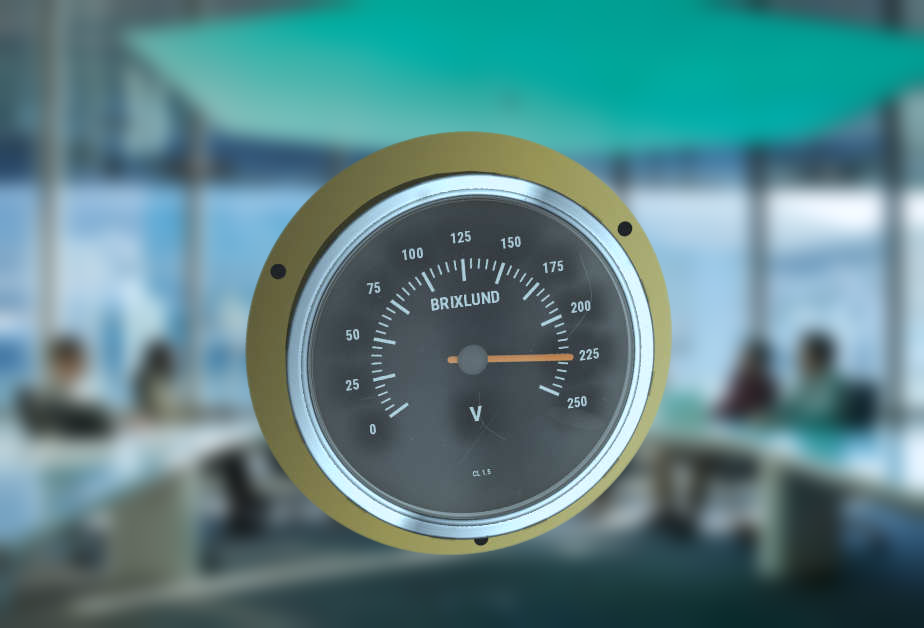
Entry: 225V
